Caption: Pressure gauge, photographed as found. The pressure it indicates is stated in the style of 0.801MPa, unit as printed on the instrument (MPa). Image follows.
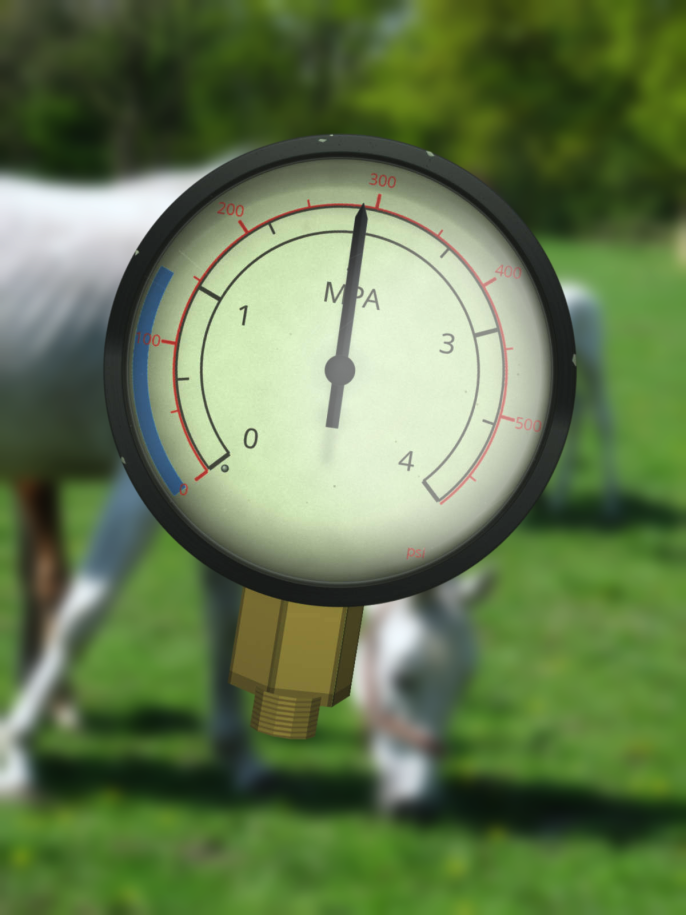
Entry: 2MPa
